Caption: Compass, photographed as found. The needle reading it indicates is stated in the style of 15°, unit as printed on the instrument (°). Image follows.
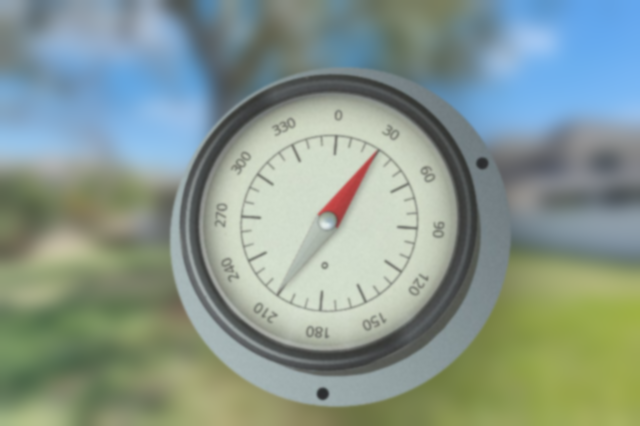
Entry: 30°
